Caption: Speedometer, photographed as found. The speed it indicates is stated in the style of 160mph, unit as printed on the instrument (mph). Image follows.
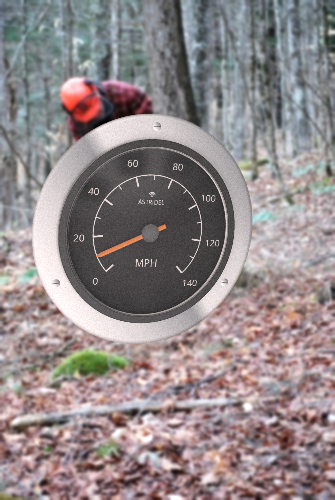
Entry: 10mph
